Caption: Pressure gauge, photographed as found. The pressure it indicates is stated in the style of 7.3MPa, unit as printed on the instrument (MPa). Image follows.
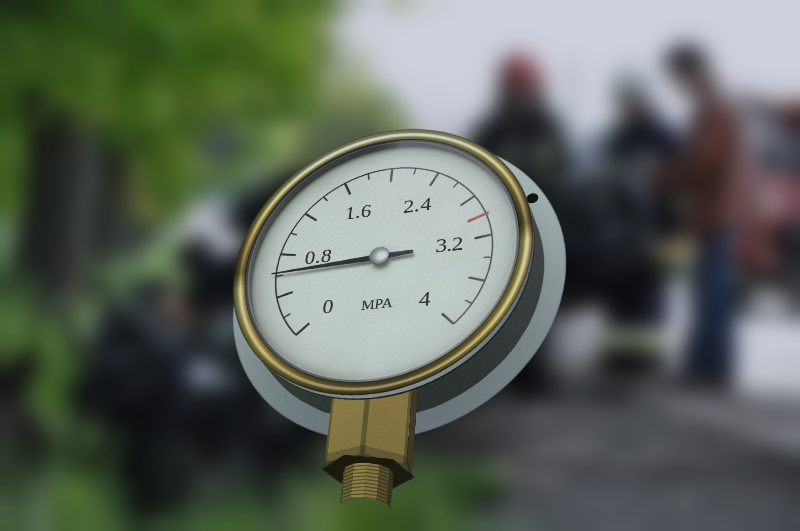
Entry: 0.6MPa
